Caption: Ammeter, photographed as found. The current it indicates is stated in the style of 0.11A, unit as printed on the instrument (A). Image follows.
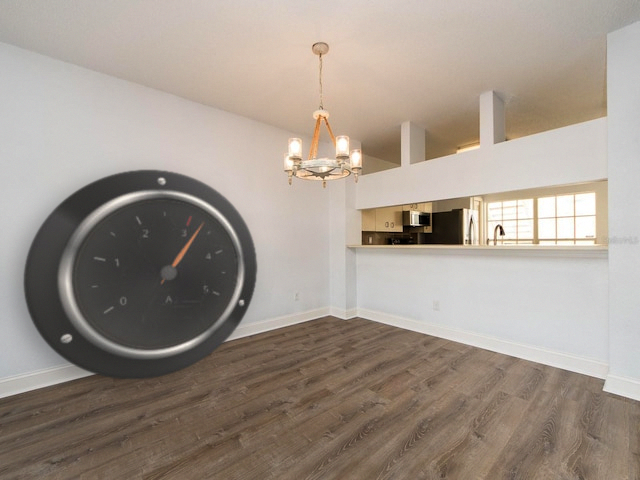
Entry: 3.25A
